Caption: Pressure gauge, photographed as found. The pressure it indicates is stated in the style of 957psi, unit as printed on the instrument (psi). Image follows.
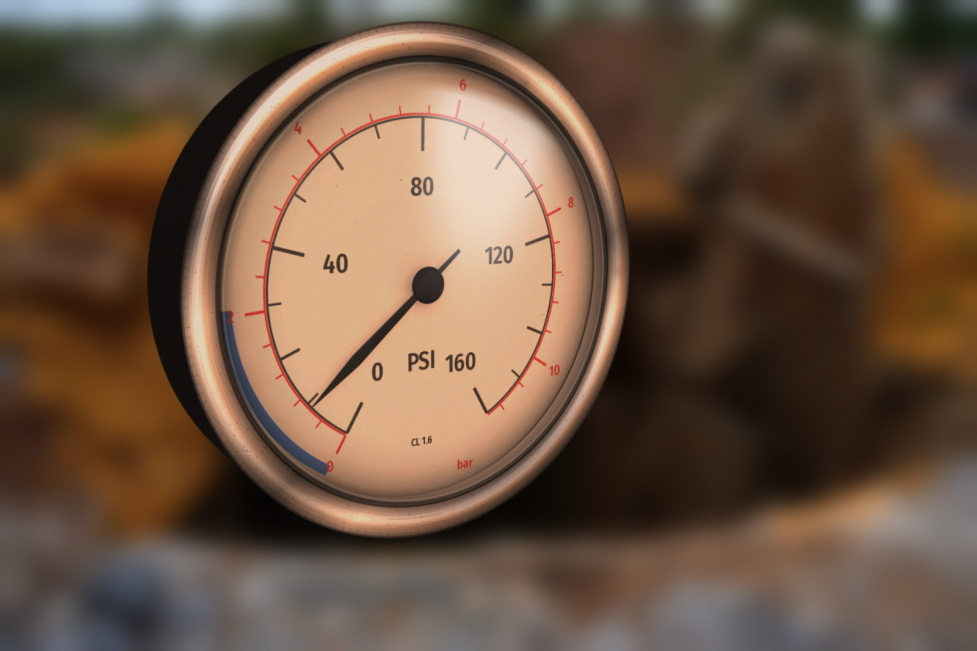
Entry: 10psi
